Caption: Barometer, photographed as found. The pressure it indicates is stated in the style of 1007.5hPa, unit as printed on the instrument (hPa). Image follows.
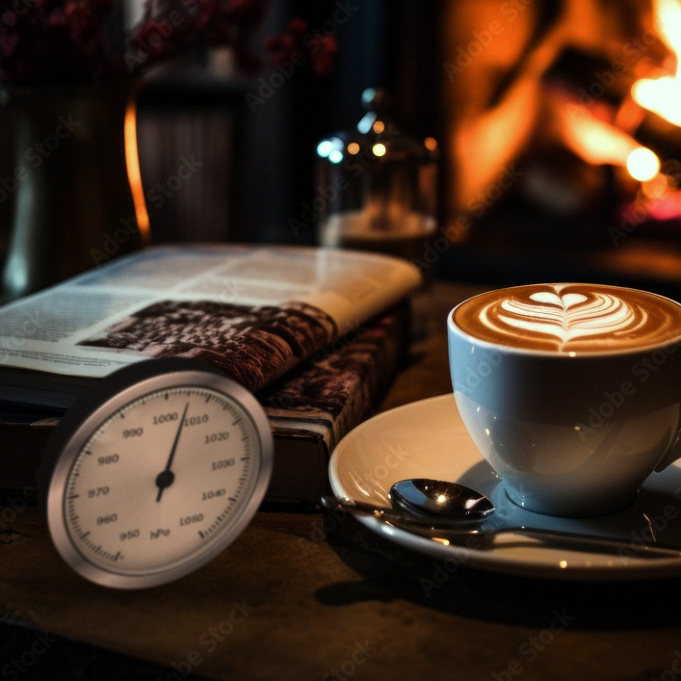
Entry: 1005hPa
